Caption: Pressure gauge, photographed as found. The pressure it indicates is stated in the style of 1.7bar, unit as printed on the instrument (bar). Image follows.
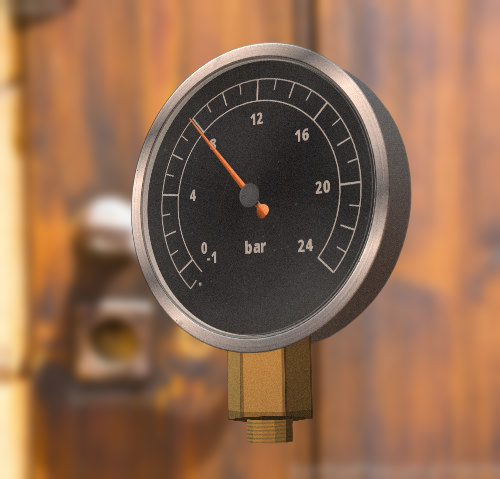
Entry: 8bar
